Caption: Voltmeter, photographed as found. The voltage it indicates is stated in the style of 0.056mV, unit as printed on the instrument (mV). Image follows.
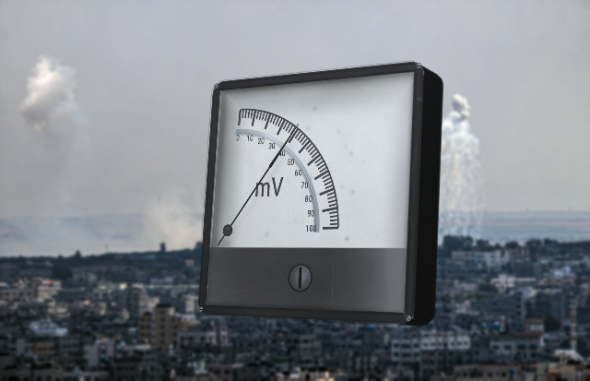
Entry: 40mV
